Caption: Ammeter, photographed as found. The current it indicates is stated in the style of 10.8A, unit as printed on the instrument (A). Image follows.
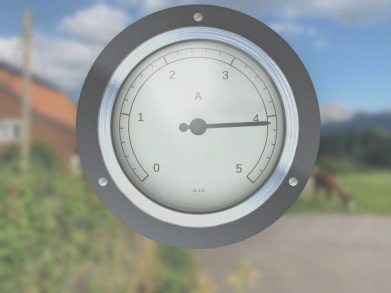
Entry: 4.1A
